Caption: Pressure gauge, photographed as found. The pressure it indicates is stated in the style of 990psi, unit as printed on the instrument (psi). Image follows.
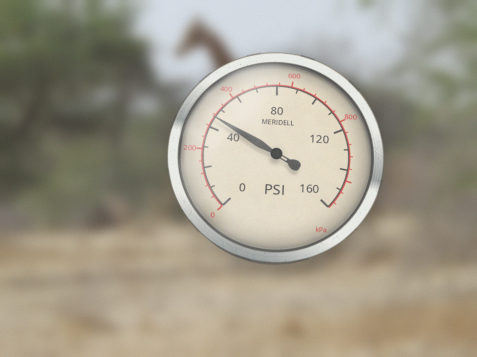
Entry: 45psi
